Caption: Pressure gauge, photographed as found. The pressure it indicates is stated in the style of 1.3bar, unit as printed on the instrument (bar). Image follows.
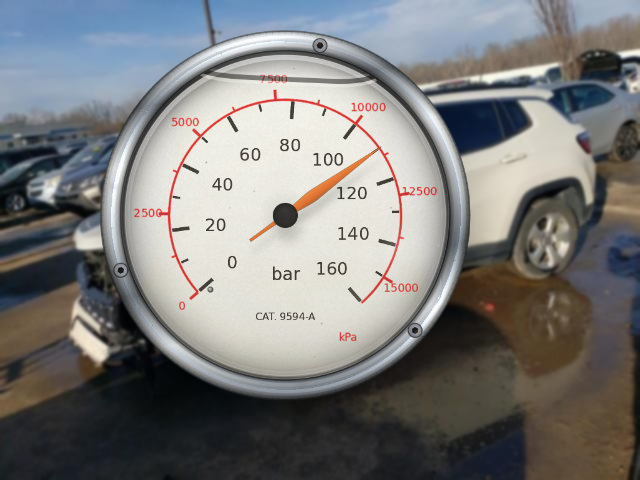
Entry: 110bar
